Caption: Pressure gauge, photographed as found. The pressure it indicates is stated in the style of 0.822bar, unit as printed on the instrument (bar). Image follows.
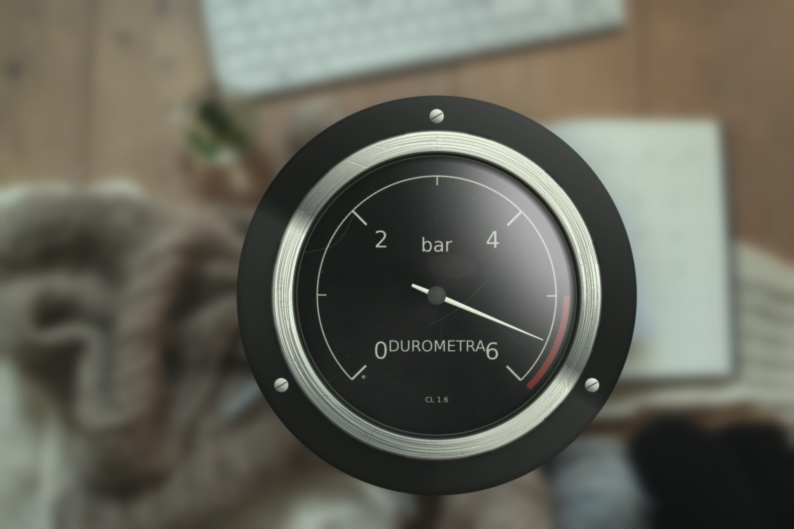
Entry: 5.5bar
